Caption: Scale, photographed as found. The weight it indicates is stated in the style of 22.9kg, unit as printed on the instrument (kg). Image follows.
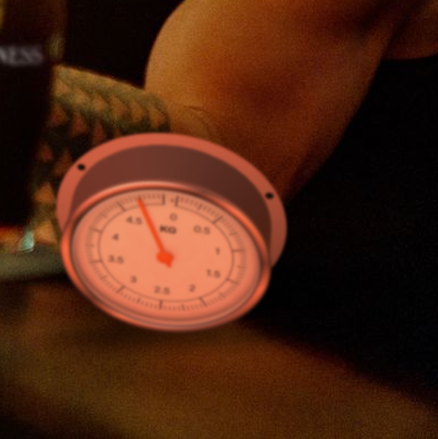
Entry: 4.75kg
